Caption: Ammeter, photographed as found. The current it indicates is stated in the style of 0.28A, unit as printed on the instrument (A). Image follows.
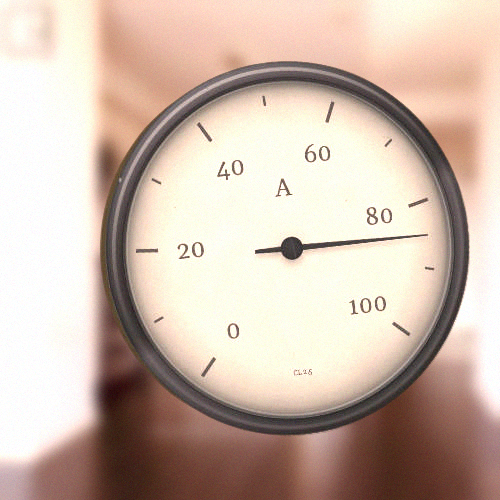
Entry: 85A
